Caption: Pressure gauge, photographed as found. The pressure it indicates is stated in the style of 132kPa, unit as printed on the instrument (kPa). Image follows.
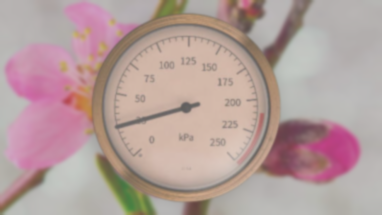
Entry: 25kPa
